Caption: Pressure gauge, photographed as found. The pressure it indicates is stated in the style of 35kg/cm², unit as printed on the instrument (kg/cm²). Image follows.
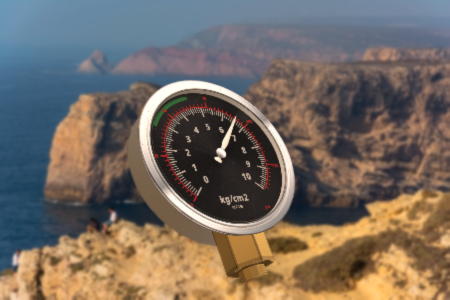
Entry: 6.5kg/cm²
